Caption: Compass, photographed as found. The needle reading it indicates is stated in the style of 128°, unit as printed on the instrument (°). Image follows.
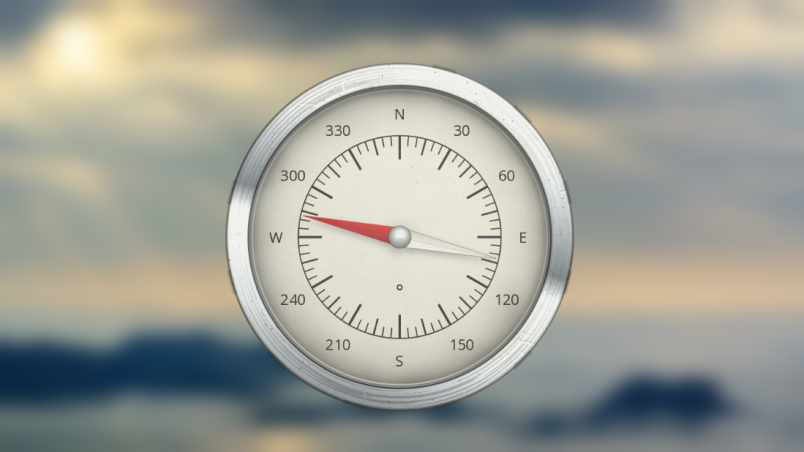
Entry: 282.5°
